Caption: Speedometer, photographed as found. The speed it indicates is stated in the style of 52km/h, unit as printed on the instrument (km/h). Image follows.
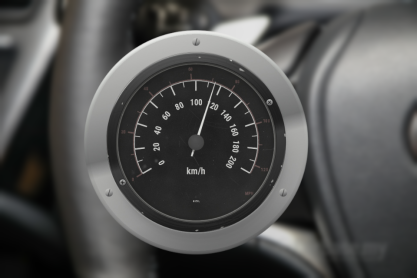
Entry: 115km/h
